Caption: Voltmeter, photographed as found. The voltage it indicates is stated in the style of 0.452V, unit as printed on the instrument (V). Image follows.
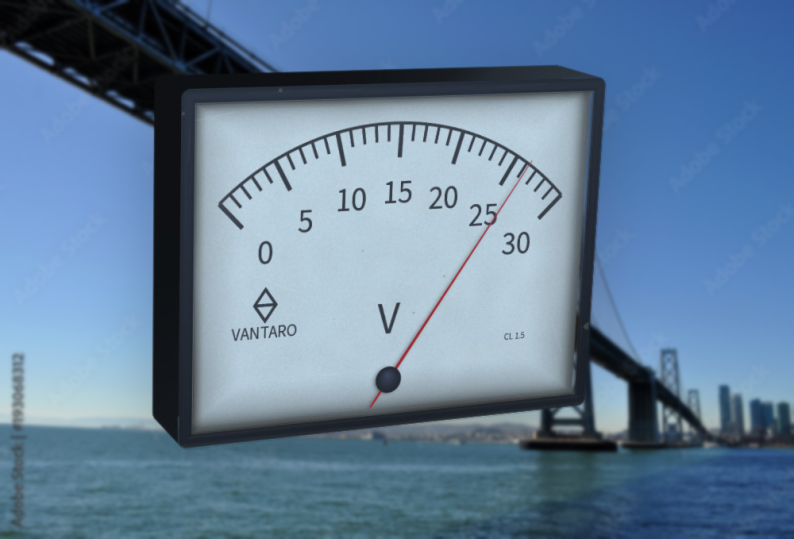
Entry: 26V
